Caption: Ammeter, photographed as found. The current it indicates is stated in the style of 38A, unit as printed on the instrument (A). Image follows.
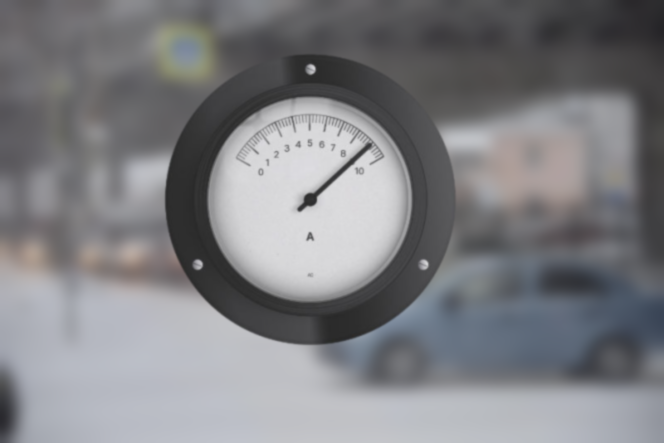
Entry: 9A
